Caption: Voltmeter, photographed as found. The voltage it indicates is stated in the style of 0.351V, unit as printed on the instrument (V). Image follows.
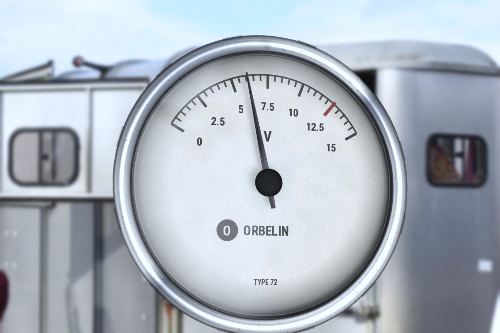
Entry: 6V
